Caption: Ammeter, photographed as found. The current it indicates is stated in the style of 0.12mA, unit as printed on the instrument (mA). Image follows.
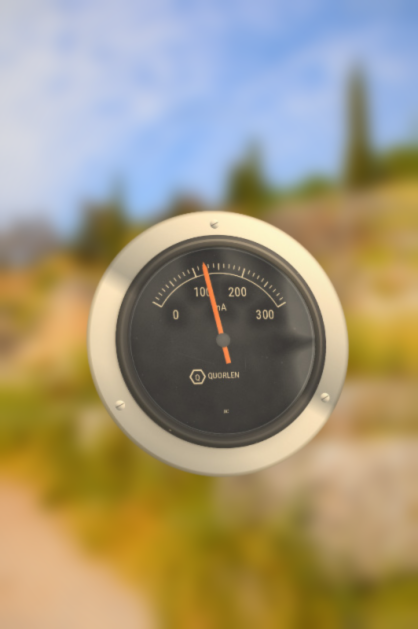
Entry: 120mA
